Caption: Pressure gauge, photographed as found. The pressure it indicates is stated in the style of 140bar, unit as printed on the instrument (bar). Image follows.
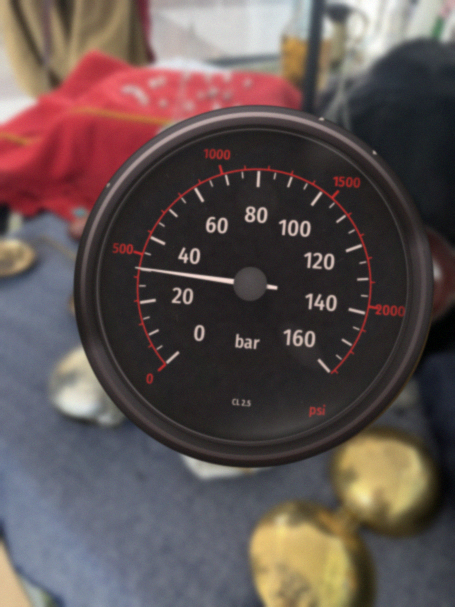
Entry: 30bar
